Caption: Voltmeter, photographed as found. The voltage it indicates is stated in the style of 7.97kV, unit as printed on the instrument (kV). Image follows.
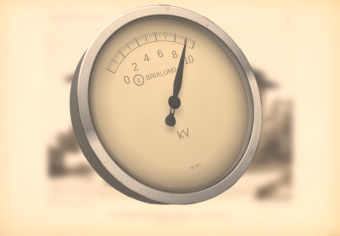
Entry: 9kV
